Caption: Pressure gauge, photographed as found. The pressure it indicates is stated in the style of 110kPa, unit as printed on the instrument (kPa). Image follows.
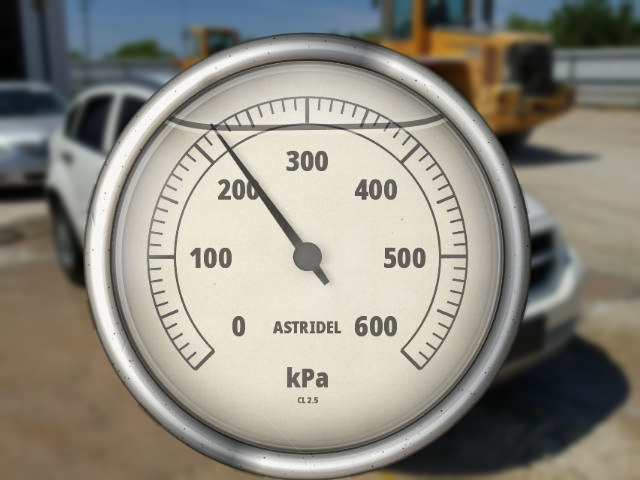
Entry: 220kPa
